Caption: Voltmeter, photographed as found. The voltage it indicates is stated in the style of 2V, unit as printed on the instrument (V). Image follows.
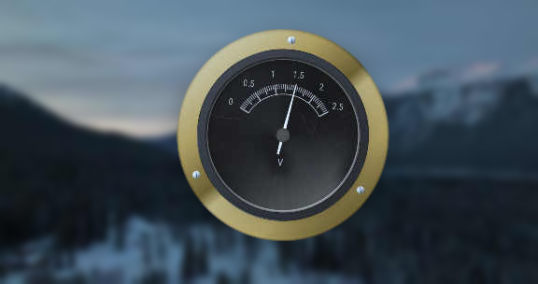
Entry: 1.5V
